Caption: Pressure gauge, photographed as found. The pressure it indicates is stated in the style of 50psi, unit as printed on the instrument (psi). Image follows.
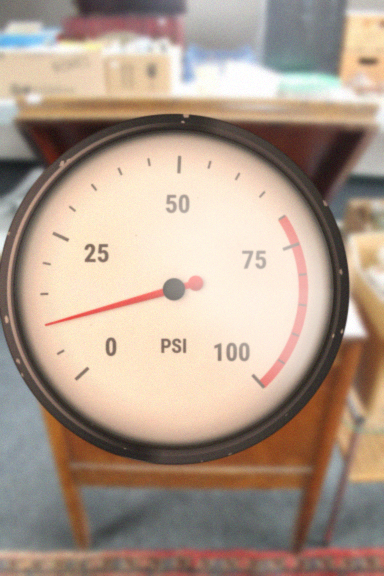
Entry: 10psi
